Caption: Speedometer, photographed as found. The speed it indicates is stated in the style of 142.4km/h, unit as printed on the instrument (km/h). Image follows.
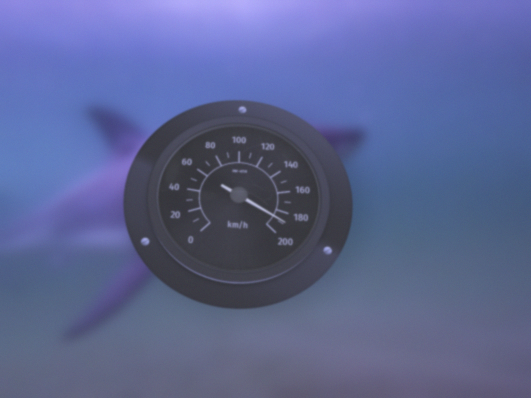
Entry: 190km/h
